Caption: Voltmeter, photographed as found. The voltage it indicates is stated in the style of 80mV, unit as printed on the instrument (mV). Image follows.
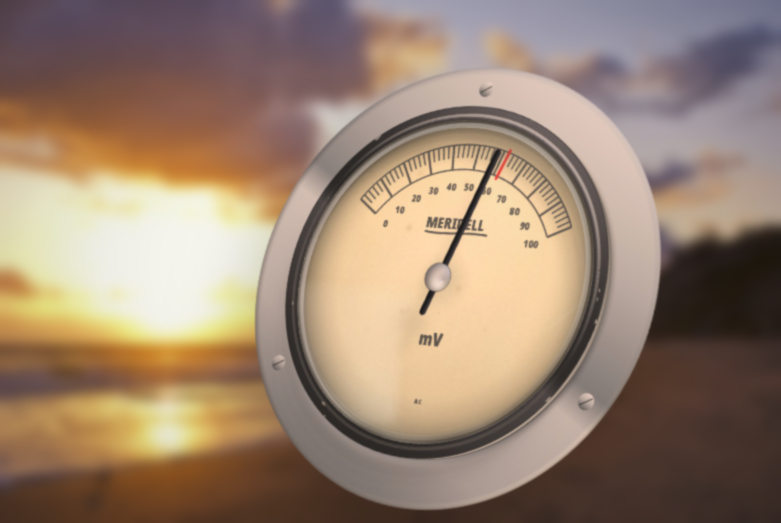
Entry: 60mV
